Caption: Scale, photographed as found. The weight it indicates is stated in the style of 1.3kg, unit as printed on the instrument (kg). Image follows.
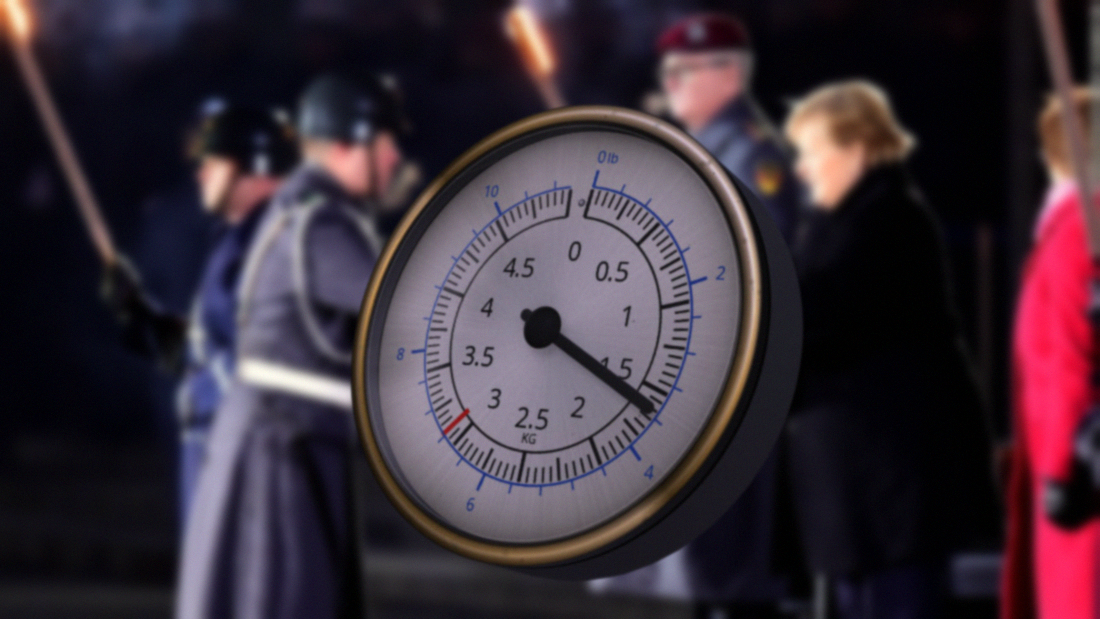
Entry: 1.6kg
